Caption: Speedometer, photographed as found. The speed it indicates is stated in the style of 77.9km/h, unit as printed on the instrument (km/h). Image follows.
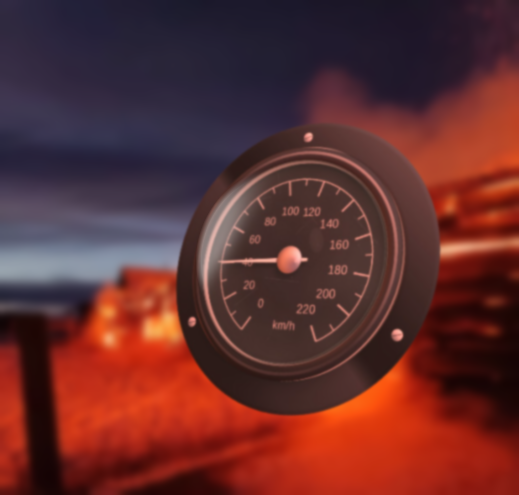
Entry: 40km/h
